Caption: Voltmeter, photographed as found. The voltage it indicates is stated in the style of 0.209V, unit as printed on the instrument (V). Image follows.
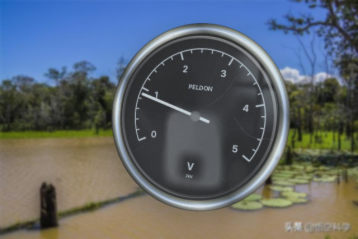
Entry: 0.9V
